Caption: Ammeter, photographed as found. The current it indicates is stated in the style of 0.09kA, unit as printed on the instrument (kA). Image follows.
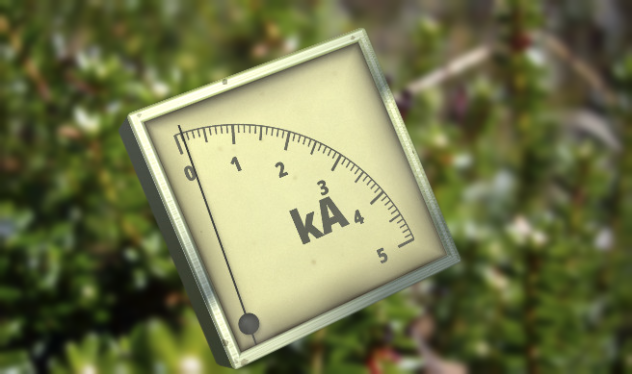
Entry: 0.1kA
